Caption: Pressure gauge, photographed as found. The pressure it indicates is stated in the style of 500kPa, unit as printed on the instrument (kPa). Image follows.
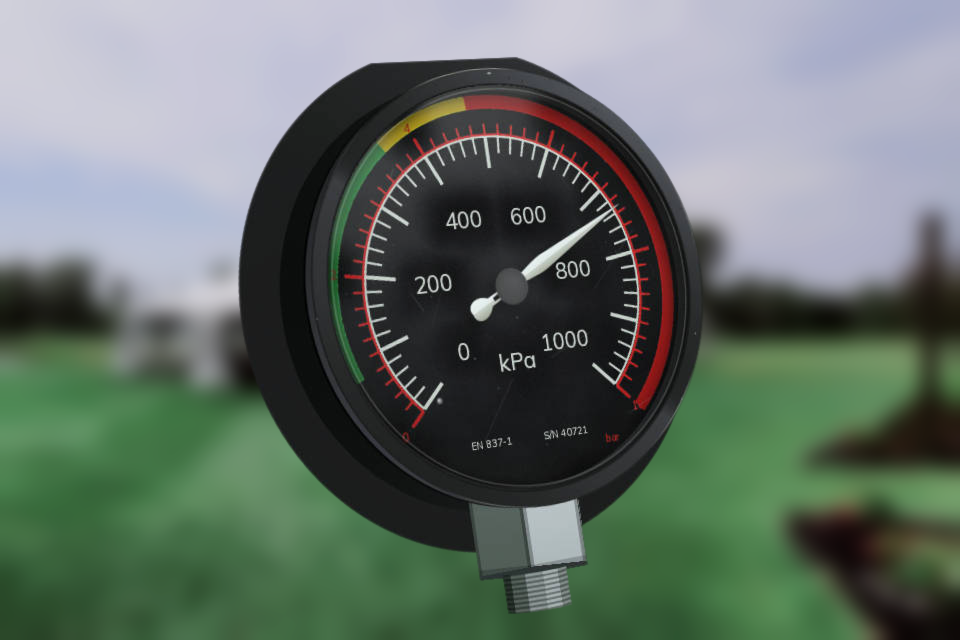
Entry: 730kPa
